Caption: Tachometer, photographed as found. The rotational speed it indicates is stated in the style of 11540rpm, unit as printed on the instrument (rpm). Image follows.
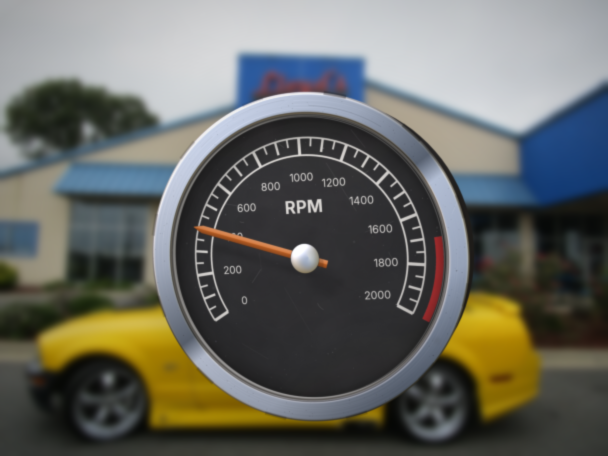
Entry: 400rpm
